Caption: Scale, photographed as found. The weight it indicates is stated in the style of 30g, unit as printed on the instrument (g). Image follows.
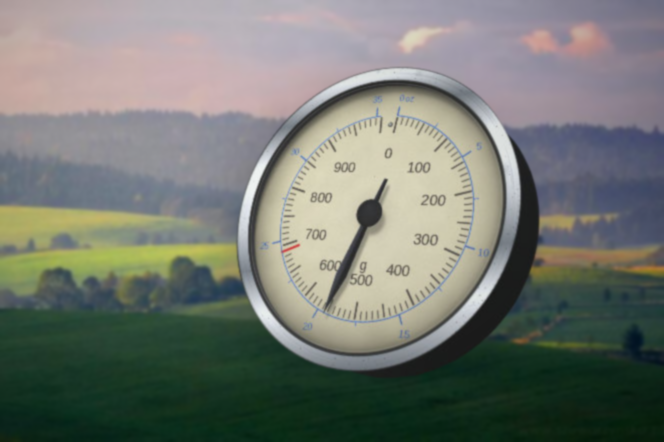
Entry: 550g
